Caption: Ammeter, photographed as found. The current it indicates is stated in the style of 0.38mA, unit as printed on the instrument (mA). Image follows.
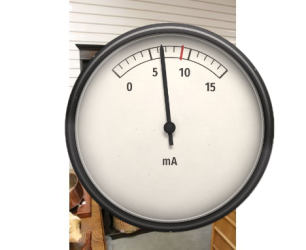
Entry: 6.5mA
